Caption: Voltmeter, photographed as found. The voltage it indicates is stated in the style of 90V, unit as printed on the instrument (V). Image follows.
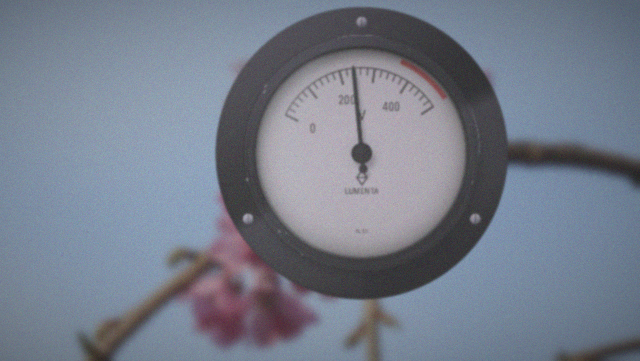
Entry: 240V
